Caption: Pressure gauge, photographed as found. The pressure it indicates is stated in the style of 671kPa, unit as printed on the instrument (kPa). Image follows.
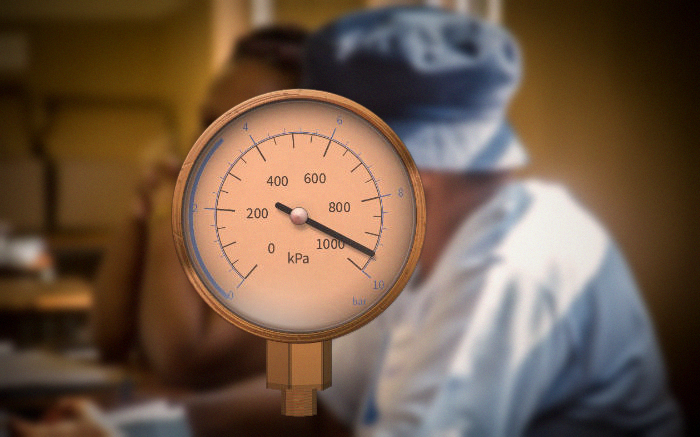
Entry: 950kPa
